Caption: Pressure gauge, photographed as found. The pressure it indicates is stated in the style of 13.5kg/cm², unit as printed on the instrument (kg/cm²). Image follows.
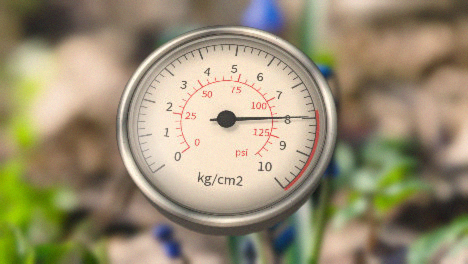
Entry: 8kg/cm²
